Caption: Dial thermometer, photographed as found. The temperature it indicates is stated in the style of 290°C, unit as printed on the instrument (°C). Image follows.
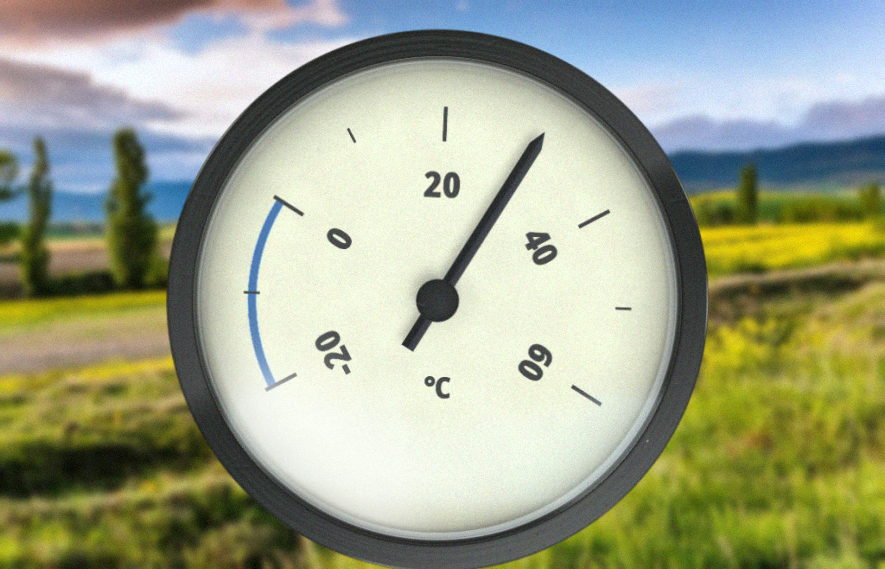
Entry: 30°C
